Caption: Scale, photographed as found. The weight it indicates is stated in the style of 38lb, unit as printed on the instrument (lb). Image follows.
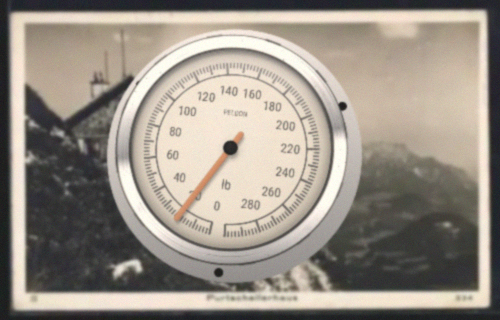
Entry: 20lb
